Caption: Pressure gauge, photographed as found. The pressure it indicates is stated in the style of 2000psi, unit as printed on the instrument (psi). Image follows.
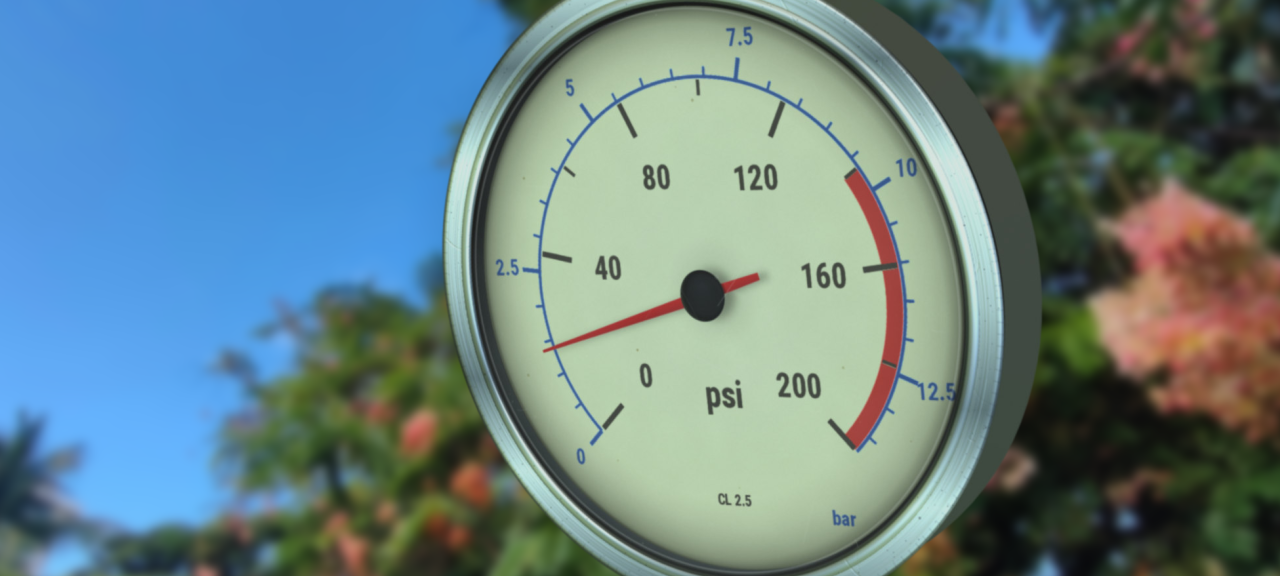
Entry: 20psi
